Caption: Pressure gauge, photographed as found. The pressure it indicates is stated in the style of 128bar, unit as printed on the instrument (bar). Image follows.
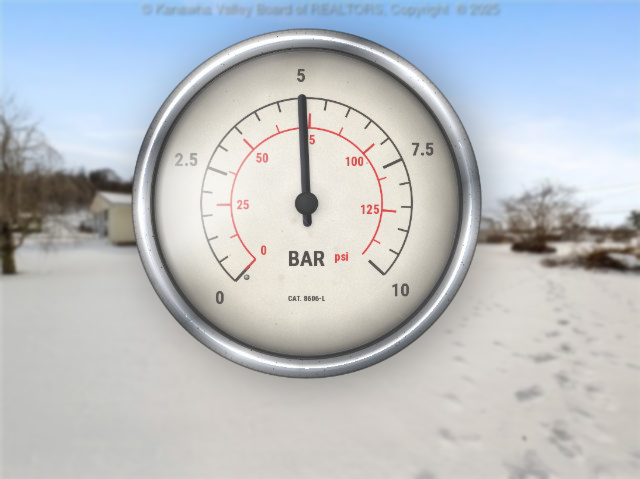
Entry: 5bar
